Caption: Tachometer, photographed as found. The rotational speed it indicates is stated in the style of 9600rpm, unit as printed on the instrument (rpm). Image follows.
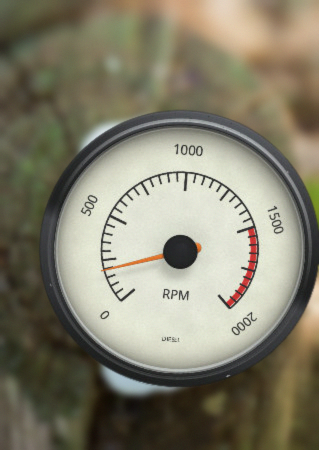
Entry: 200rpm
